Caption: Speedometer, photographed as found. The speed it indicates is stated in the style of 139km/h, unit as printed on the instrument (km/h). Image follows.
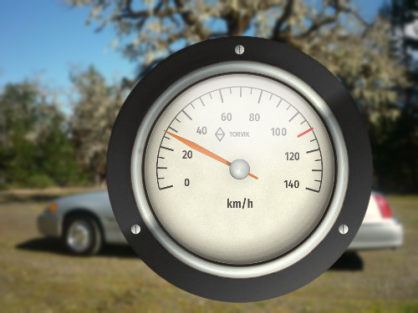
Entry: 27.5km/h
